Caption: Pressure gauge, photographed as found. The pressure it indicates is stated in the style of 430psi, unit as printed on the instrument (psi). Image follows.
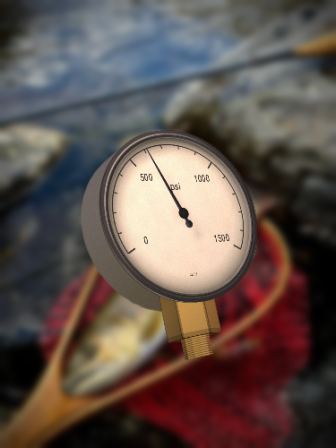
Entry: 600psi
